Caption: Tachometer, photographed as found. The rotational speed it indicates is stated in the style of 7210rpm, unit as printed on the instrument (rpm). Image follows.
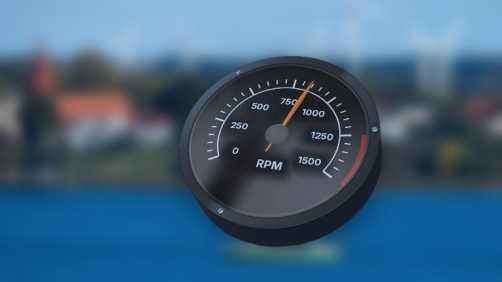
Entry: 850rpm
